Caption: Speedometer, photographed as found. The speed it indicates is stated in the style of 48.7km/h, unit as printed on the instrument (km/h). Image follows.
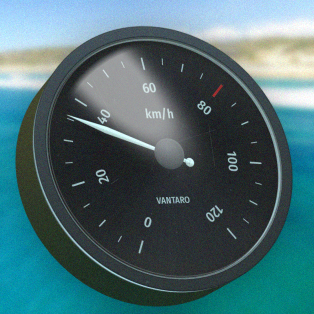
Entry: 35km/h
